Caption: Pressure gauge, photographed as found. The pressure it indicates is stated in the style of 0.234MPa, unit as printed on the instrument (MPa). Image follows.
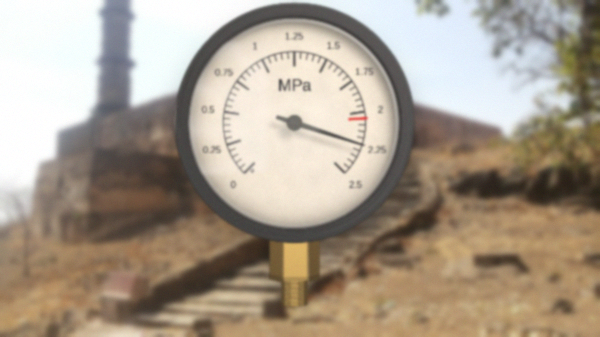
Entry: 2.25MPa
